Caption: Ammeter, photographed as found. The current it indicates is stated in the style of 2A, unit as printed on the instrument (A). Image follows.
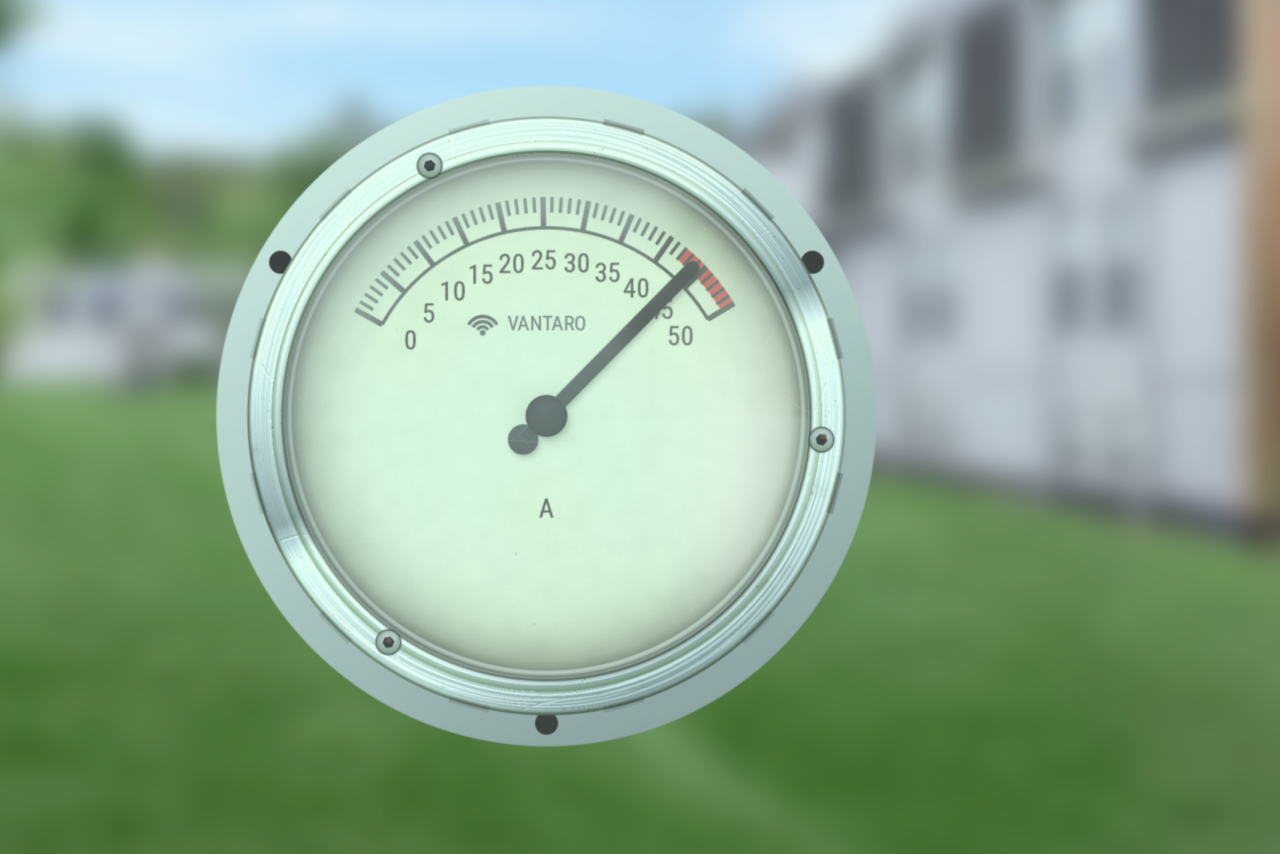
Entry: 44A
